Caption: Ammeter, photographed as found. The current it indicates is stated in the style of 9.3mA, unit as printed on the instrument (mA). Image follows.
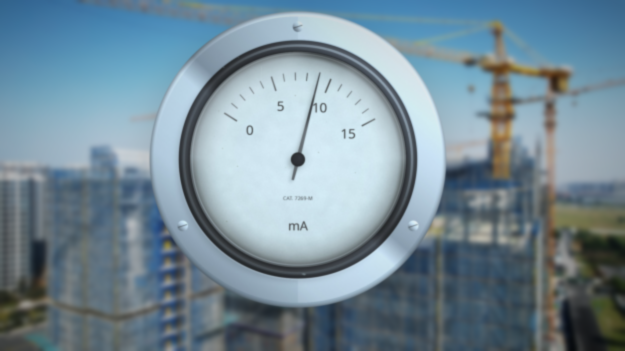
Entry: 9mA
